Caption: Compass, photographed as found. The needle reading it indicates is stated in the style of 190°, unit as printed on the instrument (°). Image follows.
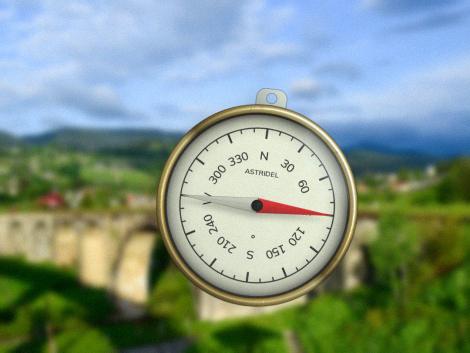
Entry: 90°
